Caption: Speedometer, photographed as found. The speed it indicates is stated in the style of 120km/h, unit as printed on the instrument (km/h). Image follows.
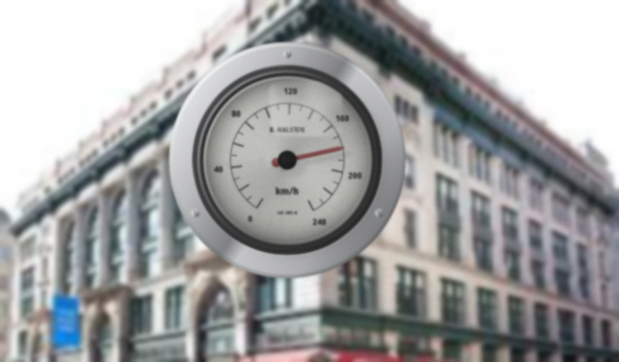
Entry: 180km/h
